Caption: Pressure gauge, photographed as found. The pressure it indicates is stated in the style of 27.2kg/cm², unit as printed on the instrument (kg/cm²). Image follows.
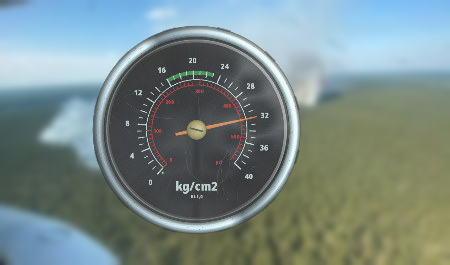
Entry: 32kg/cm²
